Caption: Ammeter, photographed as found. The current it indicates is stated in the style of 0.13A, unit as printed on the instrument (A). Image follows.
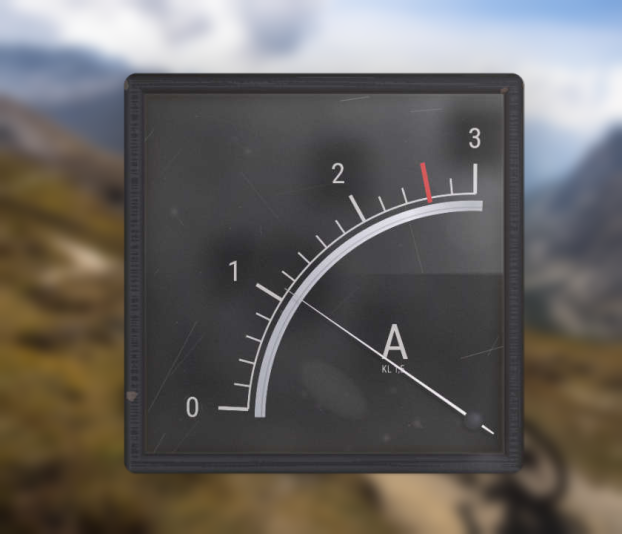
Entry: 1.1A
